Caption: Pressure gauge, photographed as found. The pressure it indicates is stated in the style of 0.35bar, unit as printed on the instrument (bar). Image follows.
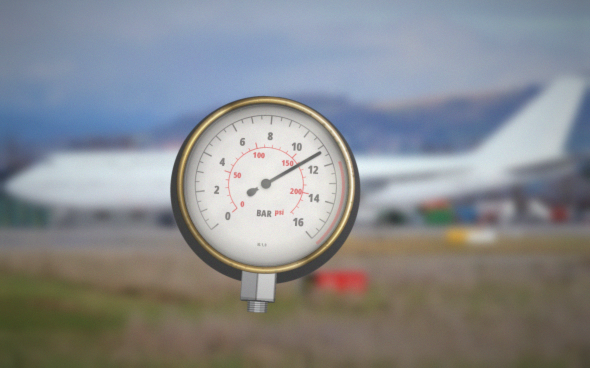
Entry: 11.25bar
